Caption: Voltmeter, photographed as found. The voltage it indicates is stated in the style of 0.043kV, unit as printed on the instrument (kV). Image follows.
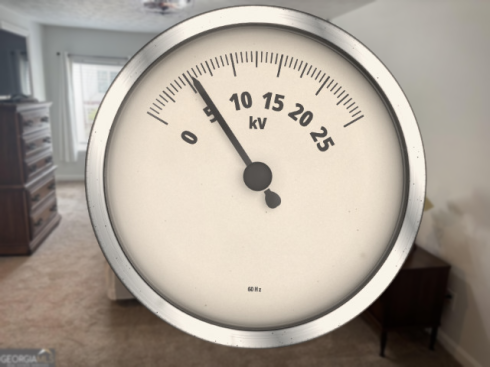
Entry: 5.5kV
